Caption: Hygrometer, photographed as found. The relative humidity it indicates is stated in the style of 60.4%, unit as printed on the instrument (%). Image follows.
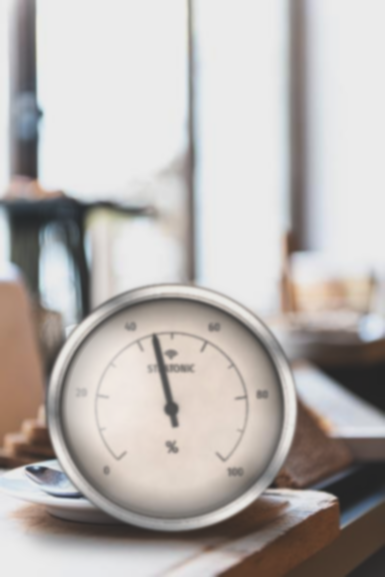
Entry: 45%
